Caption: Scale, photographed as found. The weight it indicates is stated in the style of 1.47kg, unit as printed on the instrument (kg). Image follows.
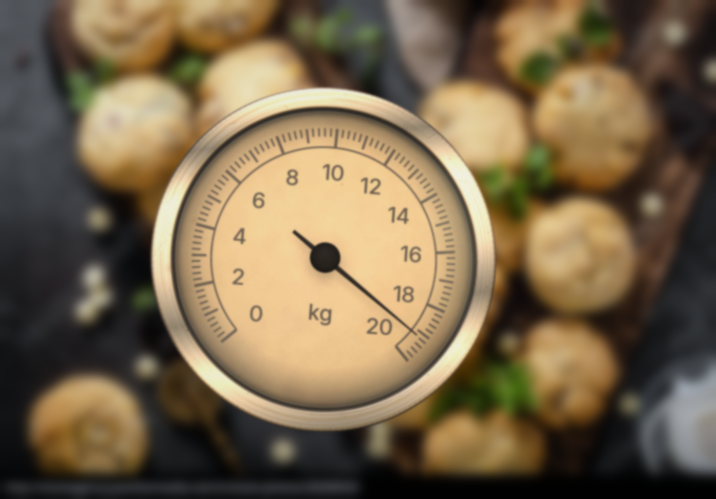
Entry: 19.2kg
